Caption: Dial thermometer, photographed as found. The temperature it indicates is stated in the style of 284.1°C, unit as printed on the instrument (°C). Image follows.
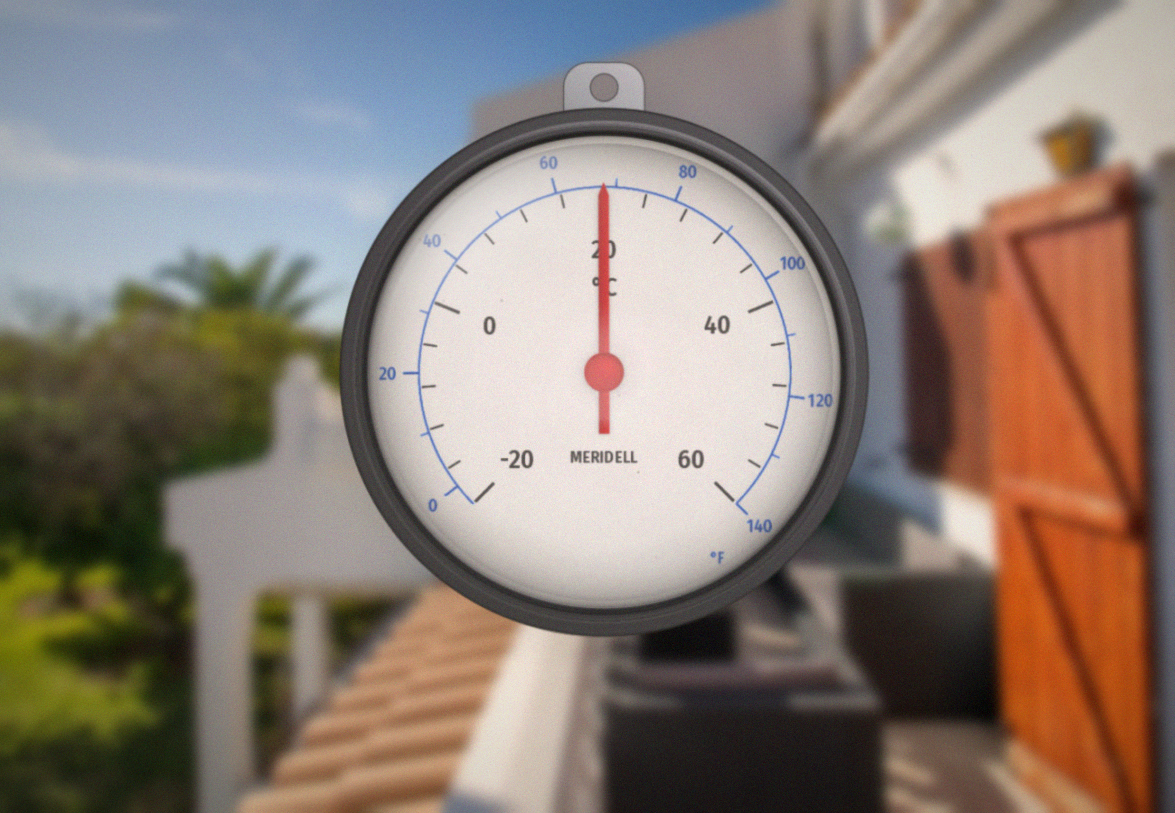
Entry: 20°C
